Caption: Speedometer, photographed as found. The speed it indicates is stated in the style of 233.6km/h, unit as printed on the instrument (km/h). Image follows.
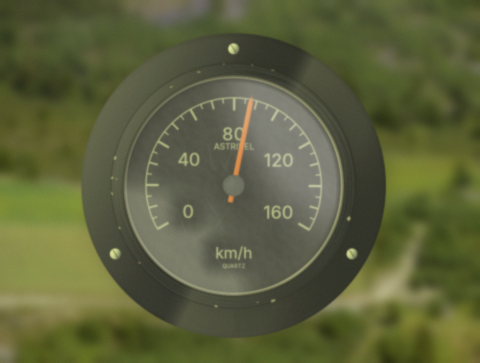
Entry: 87.5km/h
